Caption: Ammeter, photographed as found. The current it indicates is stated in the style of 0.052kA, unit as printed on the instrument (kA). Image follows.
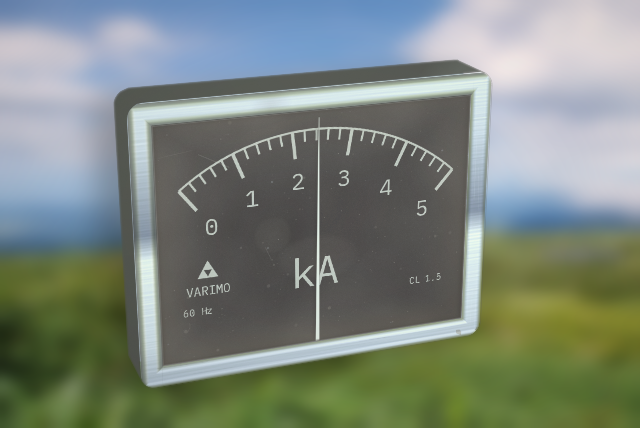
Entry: 2.4kA
